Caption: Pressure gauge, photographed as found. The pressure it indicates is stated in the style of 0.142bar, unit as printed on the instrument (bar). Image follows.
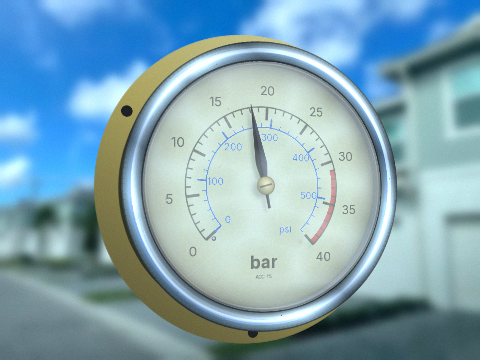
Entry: 18bar
